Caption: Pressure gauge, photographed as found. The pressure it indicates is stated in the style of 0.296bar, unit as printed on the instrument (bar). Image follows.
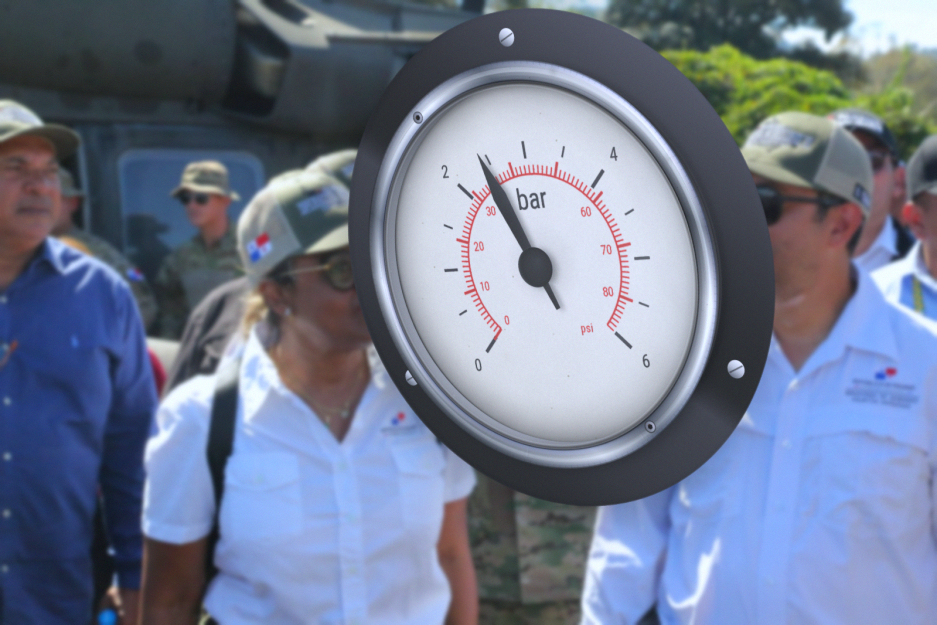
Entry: 2.5bar
